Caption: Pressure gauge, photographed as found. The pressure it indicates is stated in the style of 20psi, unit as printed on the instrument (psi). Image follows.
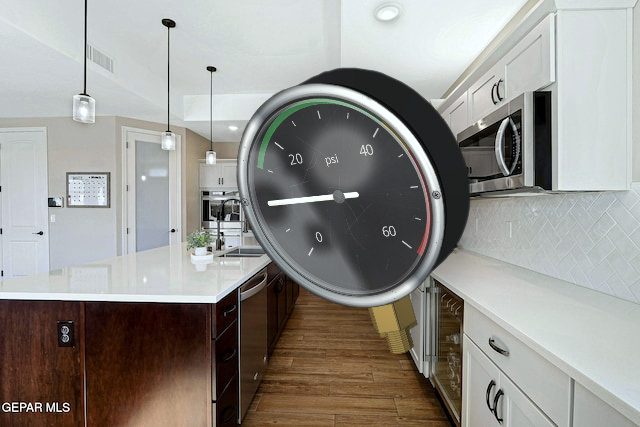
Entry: 10psi
